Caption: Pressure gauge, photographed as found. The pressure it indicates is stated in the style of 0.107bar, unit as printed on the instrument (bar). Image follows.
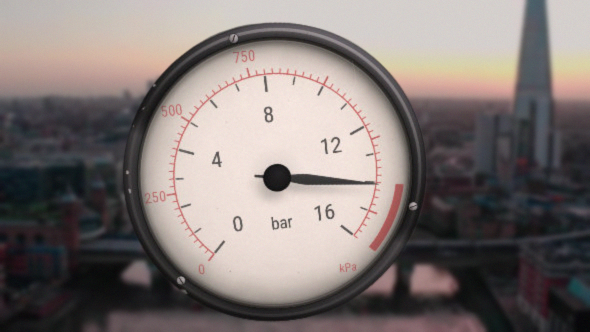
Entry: 14bar
